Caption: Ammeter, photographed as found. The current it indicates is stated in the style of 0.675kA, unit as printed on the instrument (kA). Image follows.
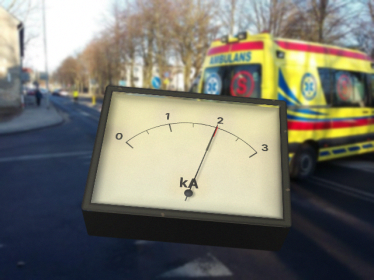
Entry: 2kA
